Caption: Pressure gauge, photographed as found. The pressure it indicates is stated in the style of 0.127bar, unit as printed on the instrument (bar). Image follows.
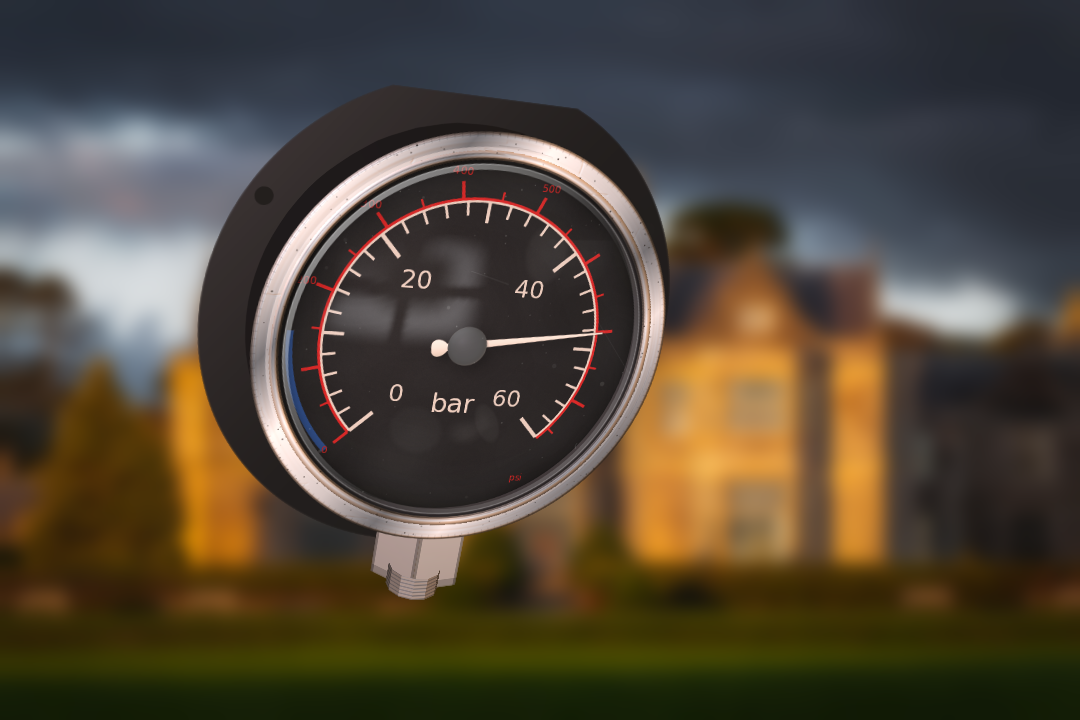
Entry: 48bar
